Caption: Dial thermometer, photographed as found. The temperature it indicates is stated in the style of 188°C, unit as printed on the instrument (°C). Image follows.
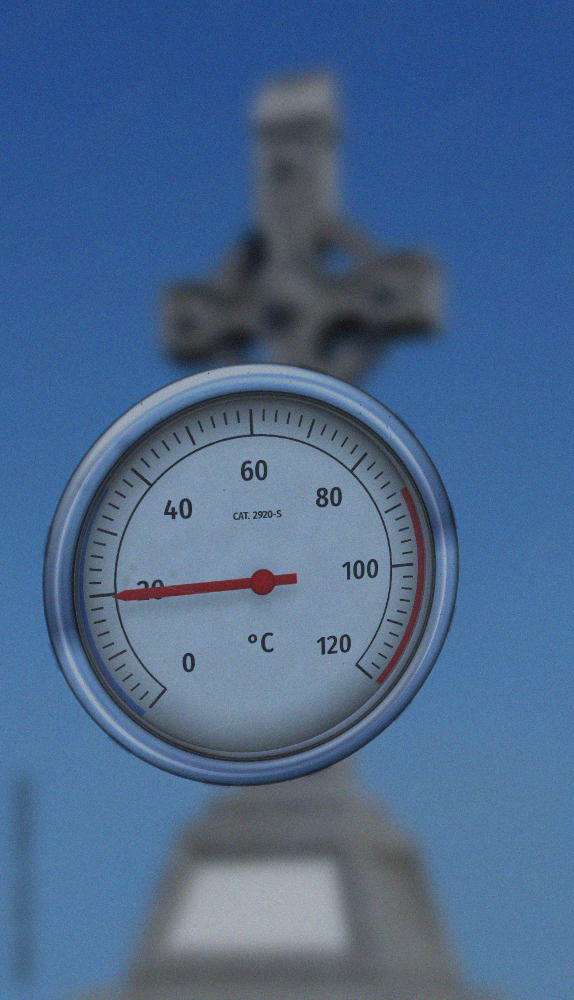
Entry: 20°C
